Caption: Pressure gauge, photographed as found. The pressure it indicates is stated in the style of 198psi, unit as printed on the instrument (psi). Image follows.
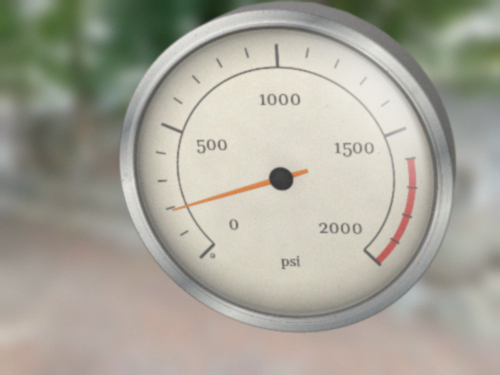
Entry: 200psi
